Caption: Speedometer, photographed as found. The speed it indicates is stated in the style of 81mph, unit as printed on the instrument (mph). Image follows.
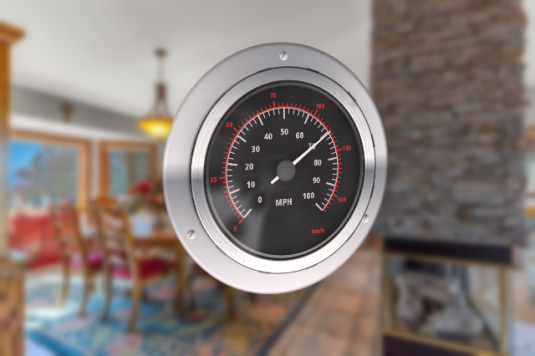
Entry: 70mph
